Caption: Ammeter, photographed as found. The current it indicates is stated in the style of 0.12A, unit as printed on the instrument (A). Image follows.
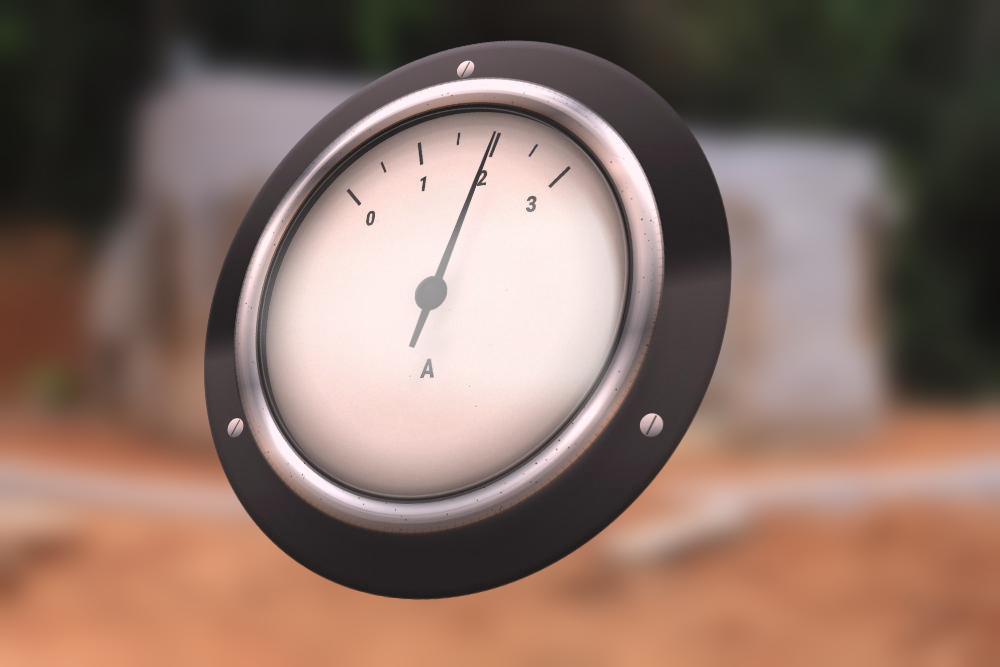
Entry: 2A
